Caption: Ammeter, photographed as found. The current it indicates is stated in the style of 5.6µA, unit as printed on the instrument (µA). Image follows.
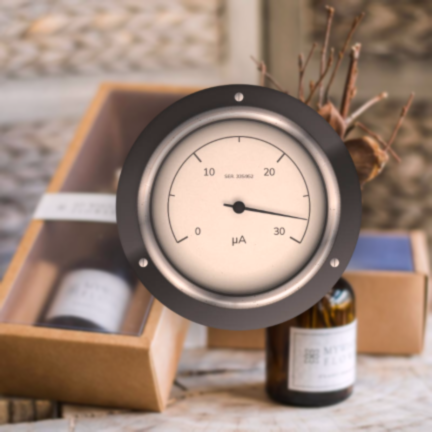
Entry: 27.5µA
